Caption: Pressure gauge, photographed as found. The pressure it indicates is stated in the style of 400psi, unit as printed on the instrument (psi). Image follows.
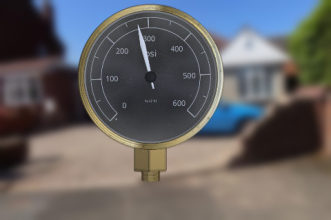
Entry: 275psi
